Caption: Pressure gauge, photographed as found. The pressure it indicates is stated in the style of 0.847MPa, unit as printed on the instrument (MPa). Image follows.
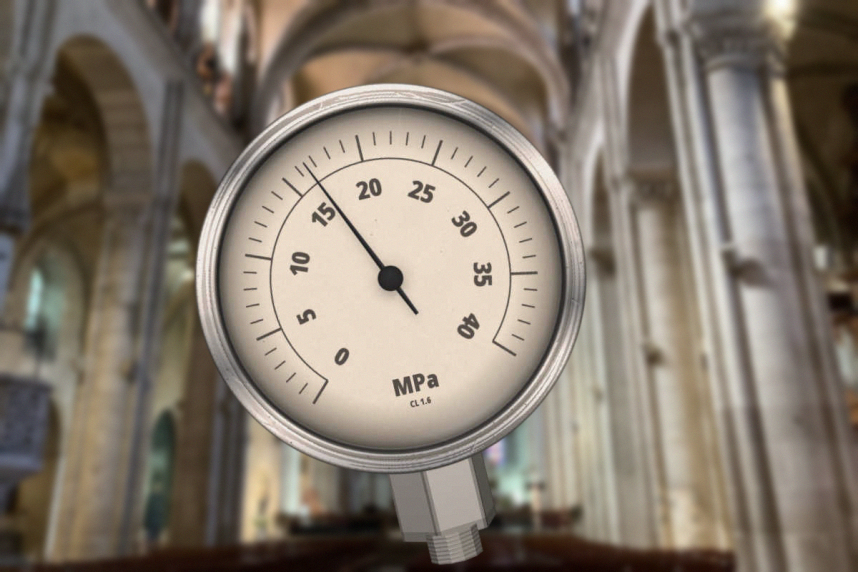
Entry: 16.5MPa
